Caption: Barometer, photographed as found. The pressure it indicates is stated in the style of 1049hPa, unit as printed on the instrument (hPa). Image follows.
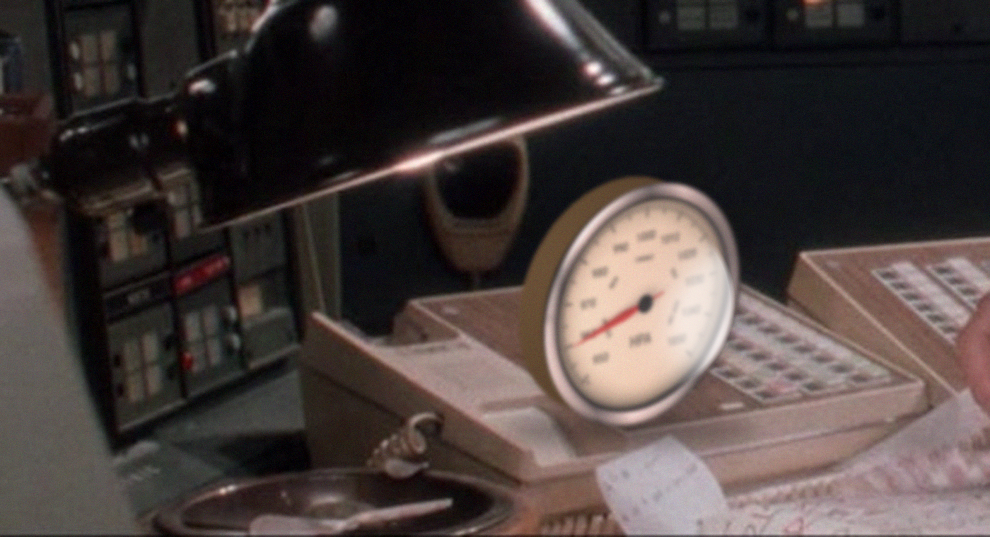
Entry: 960hPa
